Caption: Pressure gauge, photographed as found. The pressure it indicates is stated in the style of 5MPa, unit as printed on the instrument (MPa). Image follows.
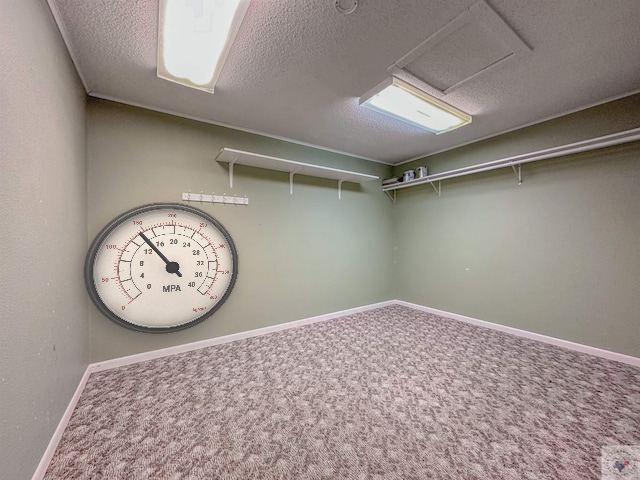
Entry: 14MPa
